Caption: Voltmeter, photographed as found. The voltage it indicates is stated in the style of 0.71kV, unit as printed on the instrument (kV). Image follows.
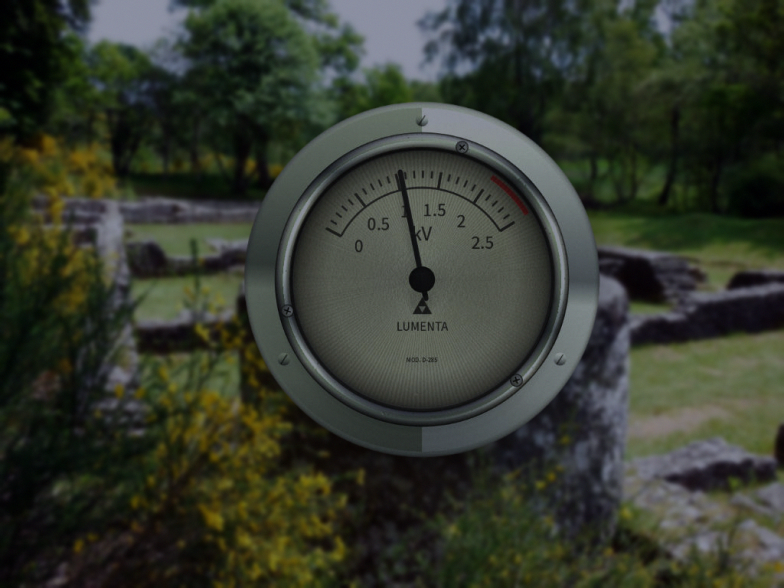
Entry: 1.05kV
